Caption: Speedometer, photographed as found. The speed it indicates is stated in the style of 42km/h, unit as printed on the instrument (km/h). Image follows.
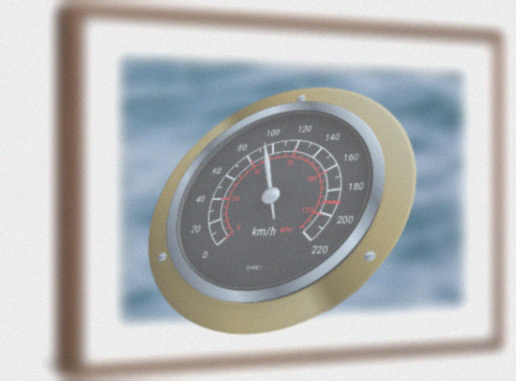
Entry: 95km/h
